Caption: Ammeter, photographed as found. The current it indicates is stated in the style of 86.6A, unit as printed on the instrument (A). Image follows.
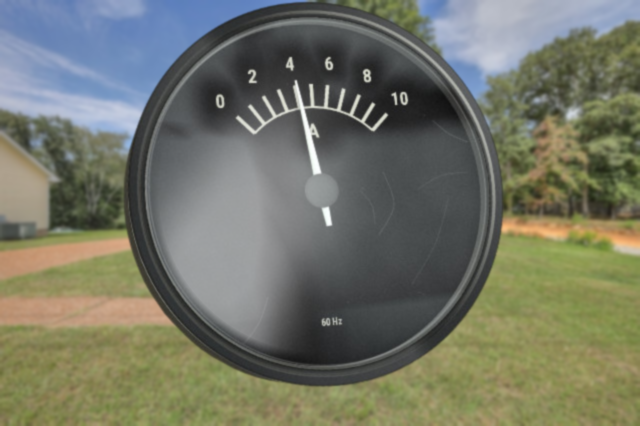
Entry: 4A
